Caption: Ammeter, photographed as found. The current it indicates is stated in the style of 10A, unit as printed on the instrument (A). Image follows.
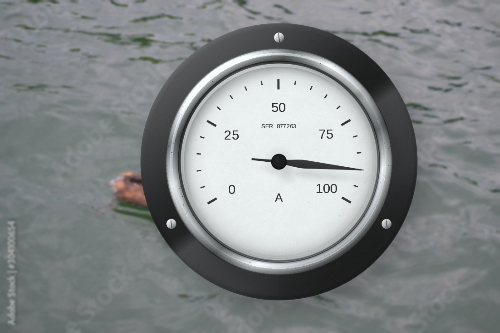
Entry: 90A
